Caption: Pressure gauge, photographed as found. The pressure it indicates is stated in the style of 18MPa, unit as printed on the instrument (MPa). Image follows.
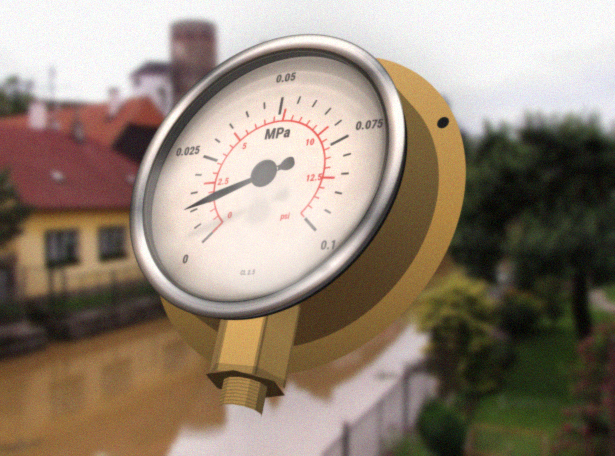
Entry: 0.01MPa
